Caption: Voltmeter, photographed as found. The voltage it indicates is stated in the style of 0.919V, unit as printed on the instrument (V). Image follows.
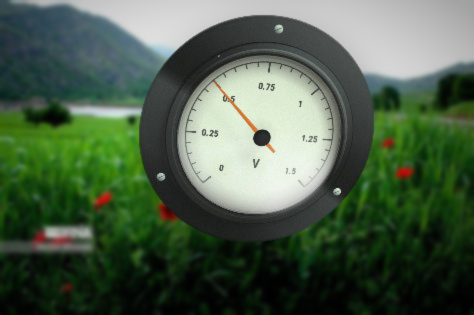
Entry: 0.5V
